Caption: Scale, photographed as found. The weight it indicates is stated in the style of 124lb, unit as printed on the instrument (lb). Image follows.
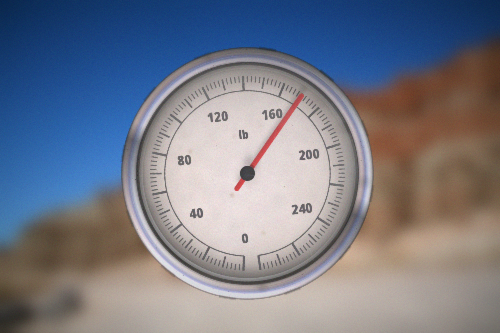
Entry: 170lb
